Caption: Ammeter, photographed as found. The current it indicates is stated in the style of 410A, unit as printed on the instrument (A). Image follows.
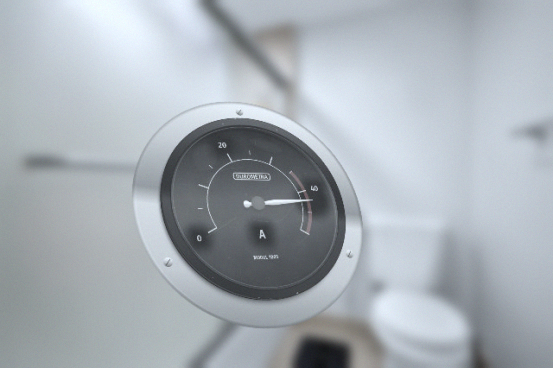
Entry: 42.5A
